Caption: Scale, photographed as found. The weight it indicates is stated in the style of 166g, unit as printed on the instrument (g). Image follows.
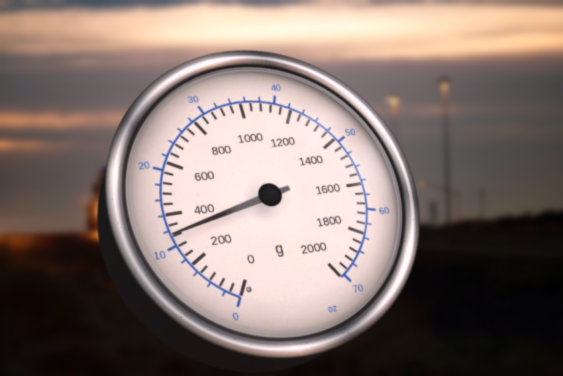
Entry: 320g
